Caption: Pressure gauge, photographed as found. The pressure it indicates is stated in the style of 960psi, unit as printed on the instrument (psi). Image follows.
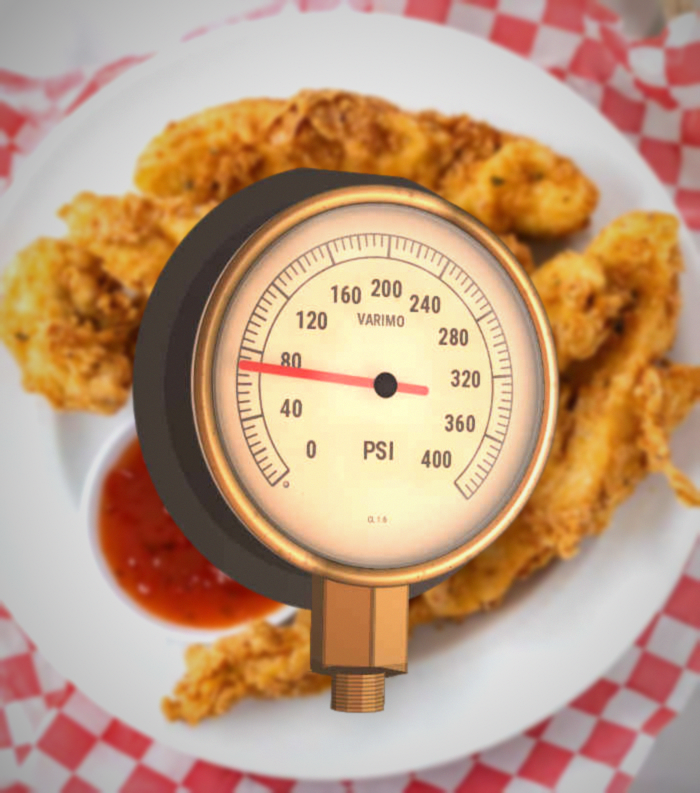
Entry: 70psi
